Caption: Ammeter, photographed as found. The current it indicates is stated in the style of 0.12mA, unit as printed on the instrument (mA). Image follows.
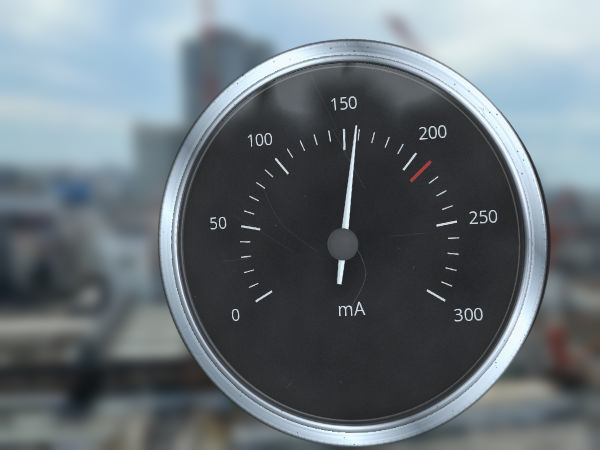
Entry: 160mA
